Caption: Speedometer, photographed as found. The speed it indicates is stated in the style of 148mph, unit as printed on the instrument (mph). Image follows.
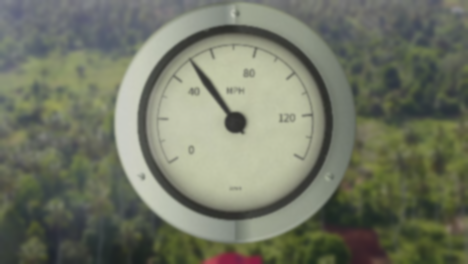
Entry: 50mph
